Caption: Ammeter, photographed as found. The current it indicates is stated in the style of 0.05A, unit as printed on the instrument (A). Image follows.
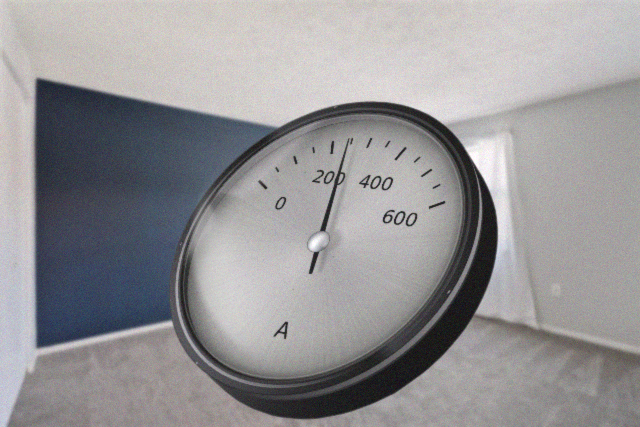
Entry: 250A
